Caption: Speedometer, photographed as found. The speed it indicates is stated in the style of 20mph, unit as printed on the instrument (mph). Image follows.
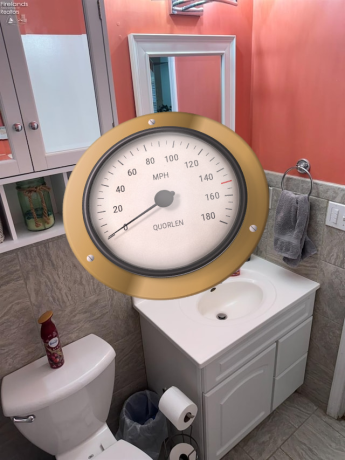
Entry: 0mph
